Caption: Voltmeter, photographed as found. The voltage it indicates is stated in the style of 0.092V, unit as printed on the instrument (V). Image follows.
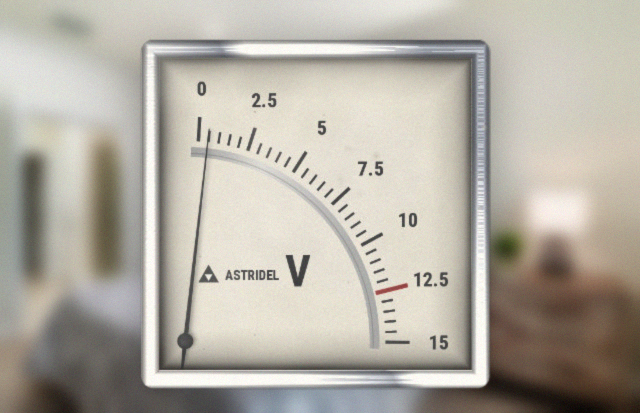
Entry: 0.5V
